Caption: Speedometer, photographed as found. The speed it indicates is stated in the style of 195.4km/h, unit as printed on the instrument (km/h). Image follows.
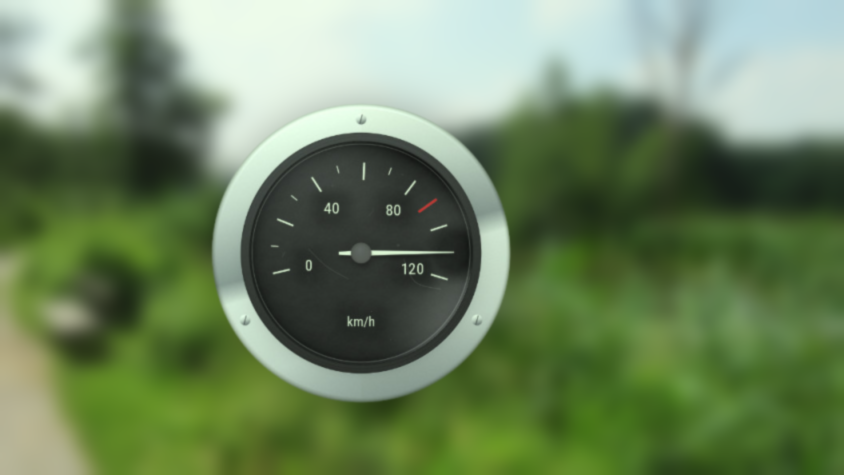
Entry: 110km/h
